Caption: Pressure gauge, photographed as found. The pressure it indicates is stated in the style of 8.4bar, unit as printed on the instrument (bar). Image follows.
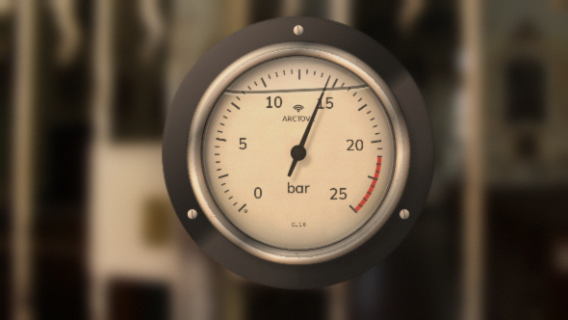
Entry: 14.5bar
